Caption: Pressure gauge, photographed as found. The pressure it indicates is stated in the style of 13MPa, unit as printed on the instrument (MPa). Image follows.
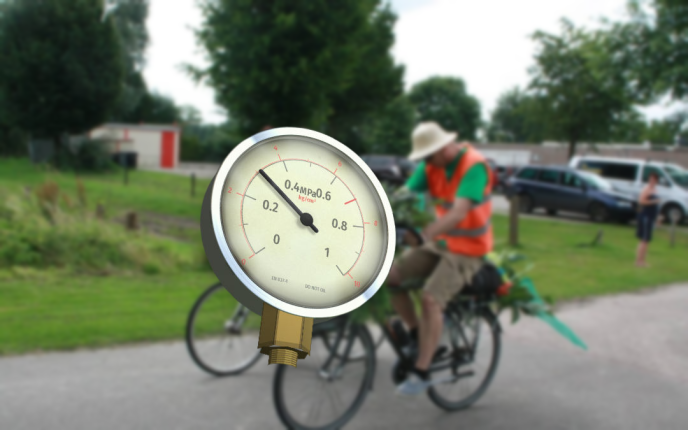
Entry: 0.3MPa
